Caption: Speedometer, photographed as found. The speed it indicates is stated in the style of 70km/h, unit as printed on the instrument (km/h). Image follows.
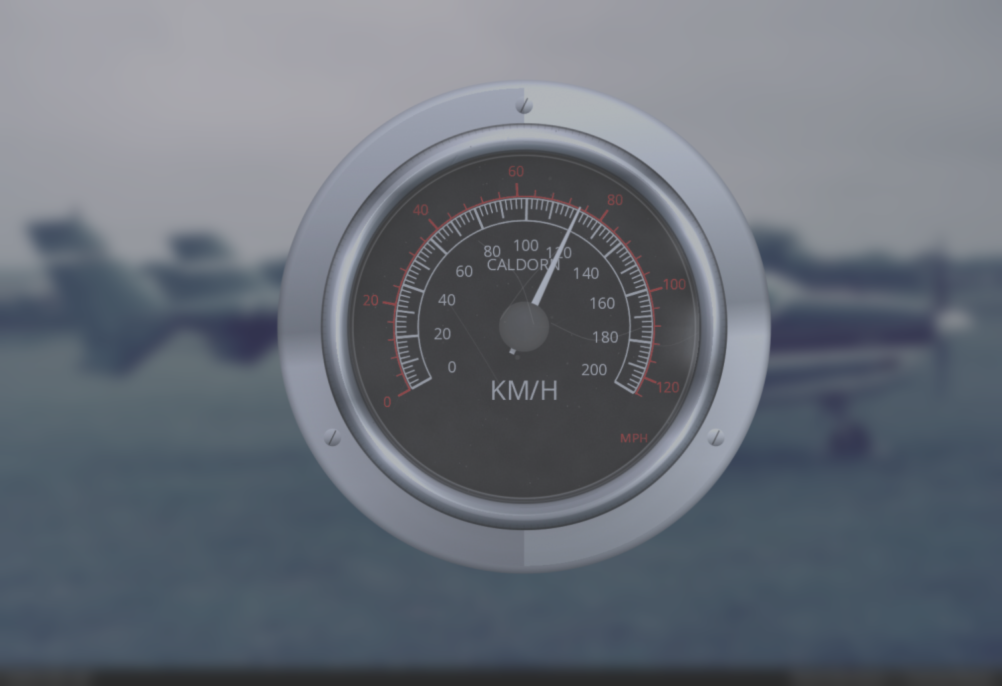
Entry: 120km/h
